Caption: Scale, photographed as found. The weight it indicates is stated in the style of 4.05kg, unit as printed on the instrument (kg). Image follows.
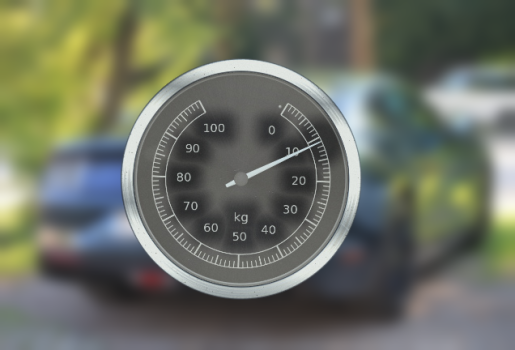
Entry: 11kg
